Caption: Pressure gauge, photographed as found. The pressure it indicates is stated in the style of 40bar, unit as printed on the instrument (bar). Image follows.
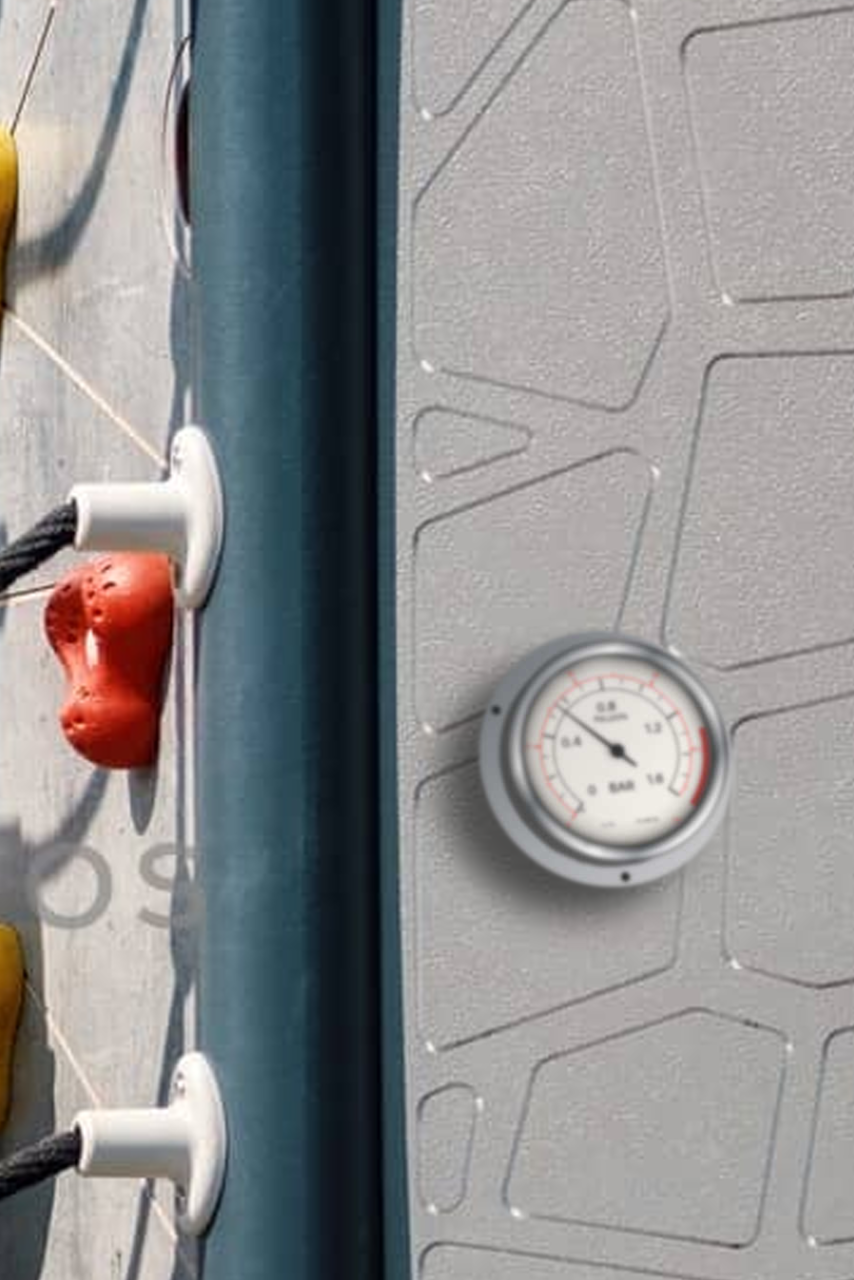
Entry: 0.55bar
